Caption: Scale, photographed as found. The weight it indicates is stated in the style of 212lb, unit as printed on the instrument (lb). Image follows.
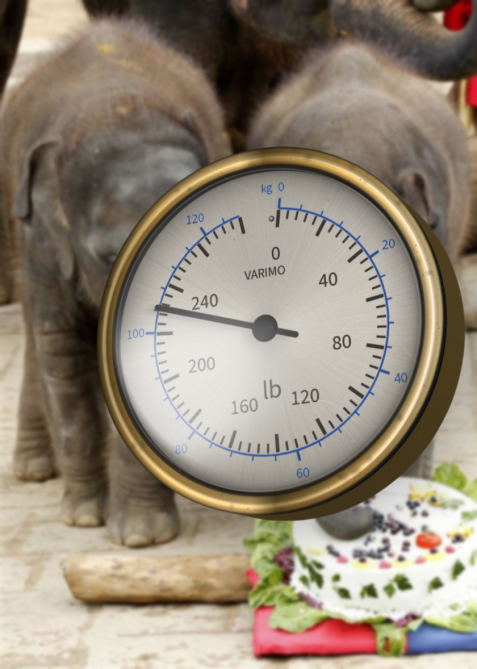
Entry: 230lb
